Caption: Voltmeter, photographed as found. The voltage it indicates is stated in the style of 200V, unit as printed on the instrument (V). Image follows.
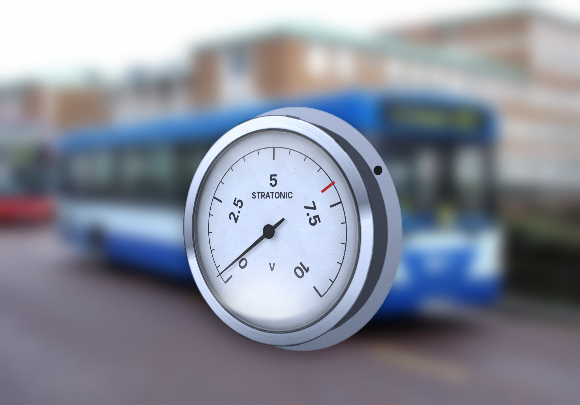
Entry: 0.25V
